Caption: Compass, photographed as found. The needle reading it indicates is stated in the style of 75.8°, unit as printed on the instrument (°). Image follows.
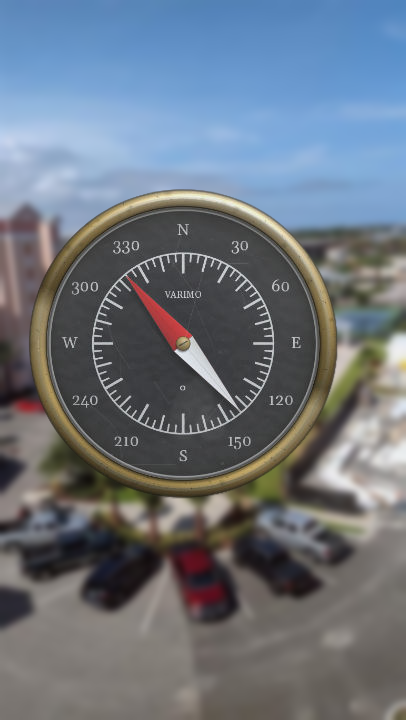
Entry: 320°
